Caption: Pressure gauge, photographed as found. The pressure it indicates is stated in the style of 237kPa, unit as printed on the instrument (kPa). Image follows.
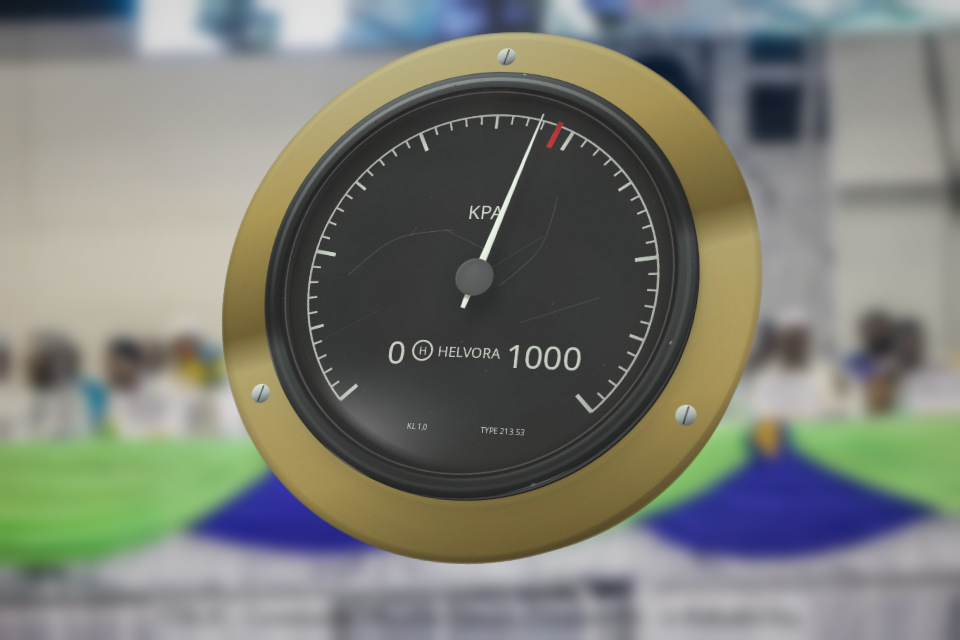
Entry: 560kPa
